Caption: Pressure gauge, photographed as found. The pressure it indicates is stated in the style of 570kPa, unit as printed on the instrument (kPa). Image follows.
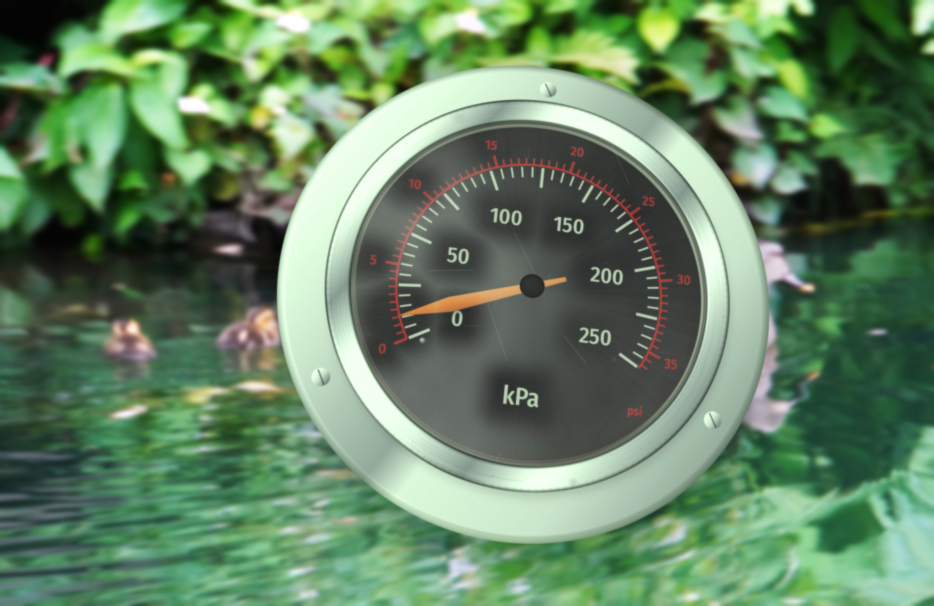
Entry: 10kPa
